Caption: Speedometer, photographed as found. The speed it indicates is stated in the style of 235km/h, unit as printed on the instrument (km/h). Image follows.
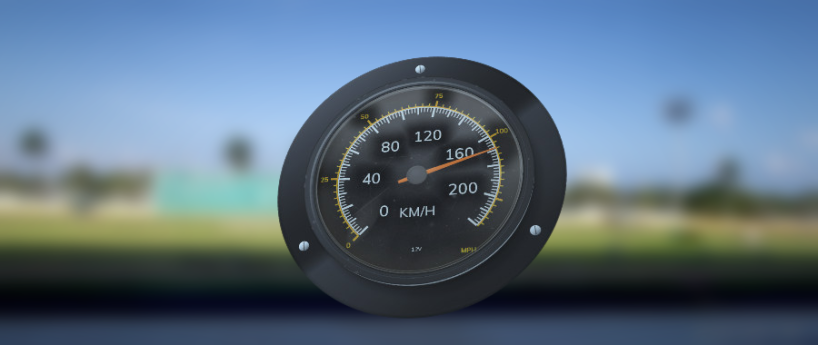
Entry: 170km/h
